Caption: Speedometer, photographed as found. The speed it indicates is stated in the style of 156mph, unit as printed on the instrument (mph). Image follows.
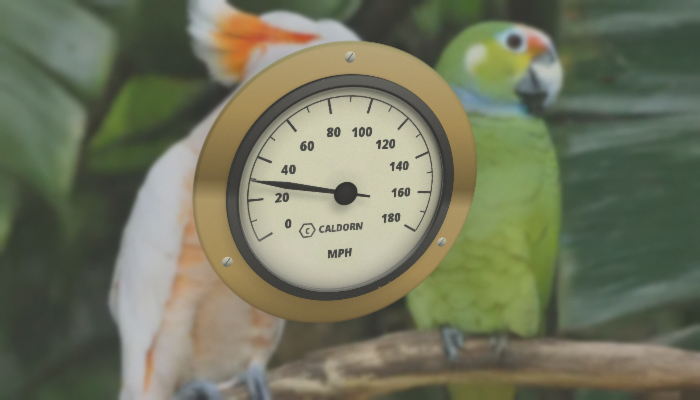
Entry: 30mph
